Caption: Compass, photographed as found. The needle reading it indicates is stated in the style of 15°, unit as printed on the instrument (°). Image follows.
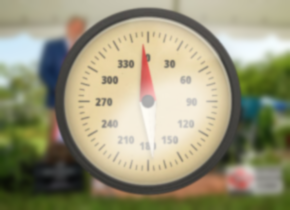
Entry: 355°
